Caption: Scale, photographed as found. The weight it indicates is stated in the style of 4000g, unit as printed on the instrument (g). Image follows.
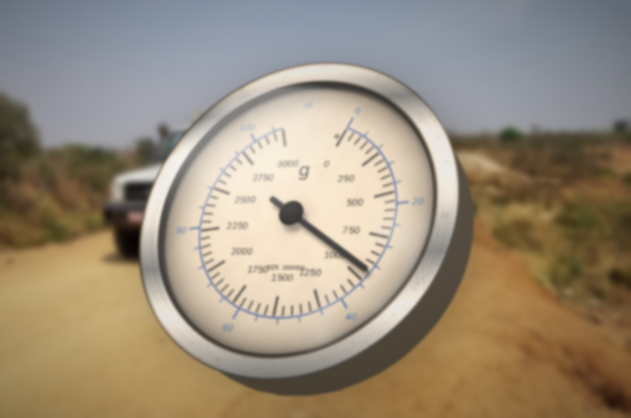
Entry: 950g
